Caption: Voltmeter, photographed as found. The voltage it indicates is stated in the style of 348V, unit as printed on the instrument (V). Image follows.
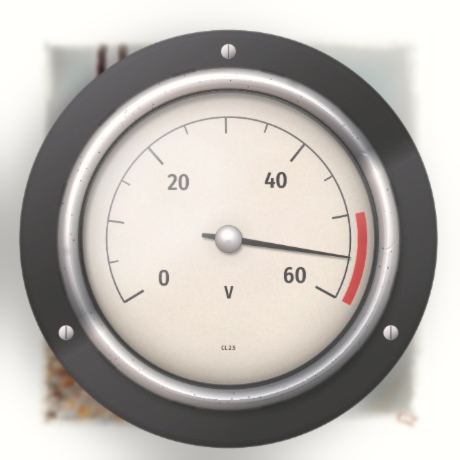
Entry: 55V
